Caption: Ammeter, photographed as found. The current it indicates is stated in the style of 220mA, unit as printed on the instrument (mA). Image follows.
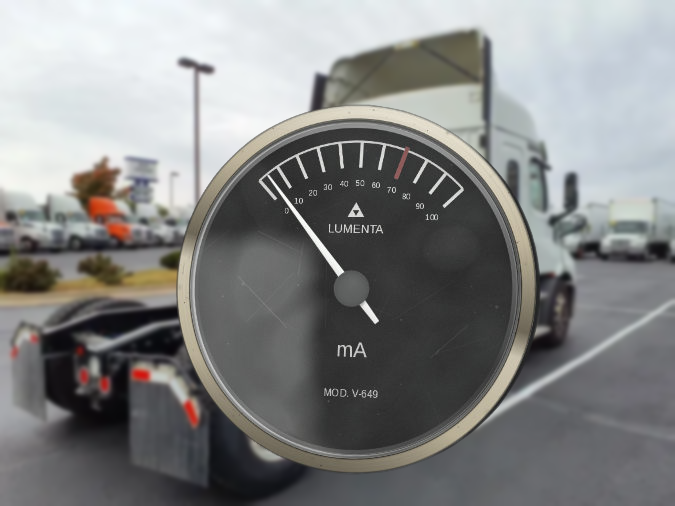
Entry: 5mA
